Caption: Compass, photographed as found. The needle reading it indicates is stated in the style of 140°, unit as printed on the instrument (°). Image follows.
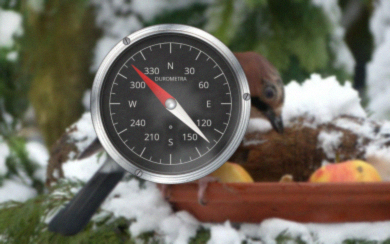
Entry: 315°
